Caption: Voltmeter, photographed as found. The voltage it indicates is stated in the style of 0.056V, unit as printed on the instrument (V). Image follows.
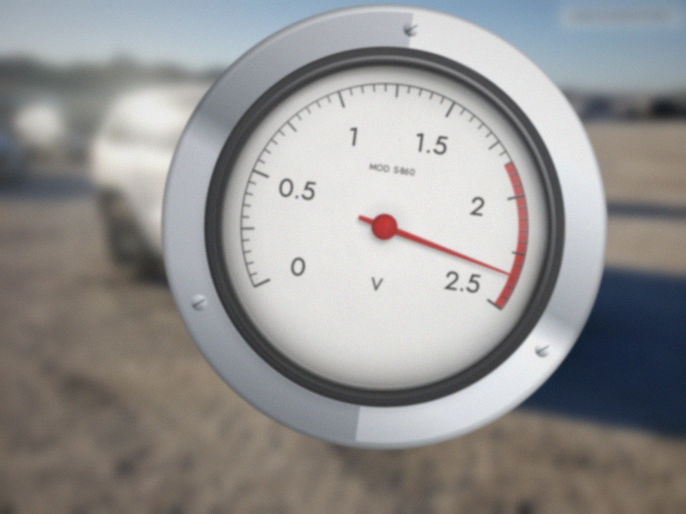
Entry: 2.35V
